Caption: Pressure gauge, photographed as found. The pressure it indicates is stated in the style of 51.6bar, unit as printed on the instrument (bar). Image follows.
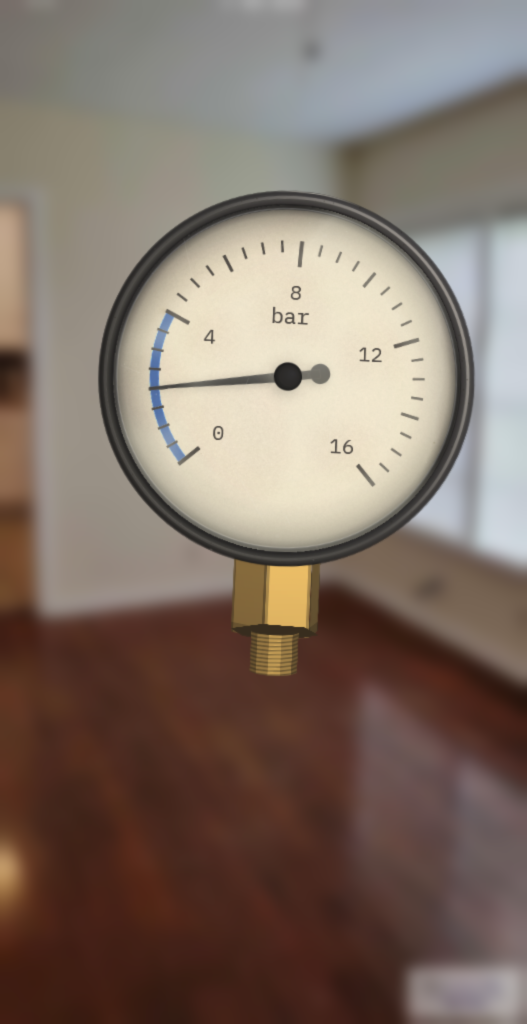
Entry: 2bar
